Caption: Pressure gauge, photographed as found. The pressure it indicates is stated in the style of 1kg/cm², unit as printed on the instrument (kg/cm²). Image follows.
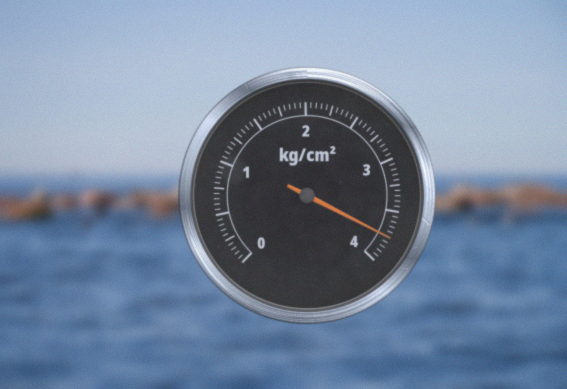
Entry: 3.75kg/cm²
